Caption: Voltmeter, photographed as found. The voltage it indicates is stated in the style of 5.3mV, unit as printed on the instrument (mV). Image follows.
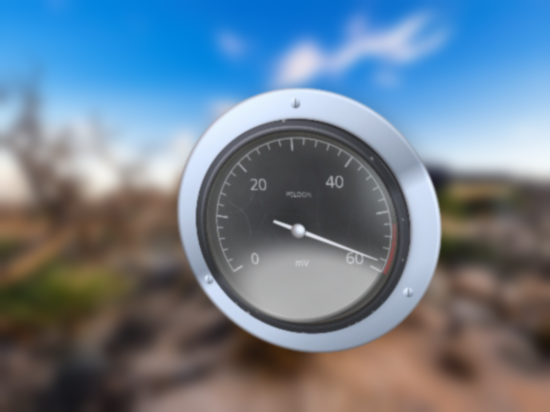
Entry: 58mV
